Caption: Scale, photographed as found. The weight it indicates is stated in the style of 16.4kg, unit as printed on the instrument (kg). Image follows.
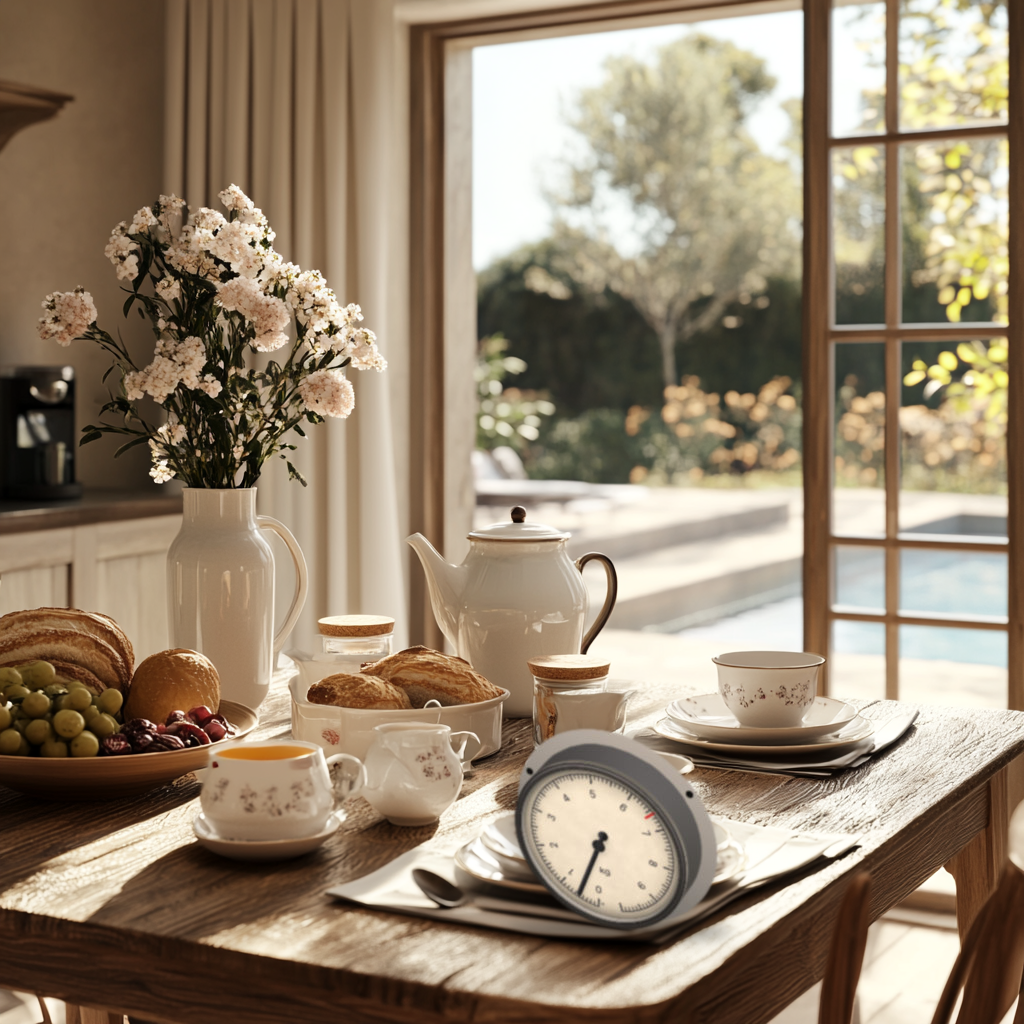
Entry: 0.5kg
